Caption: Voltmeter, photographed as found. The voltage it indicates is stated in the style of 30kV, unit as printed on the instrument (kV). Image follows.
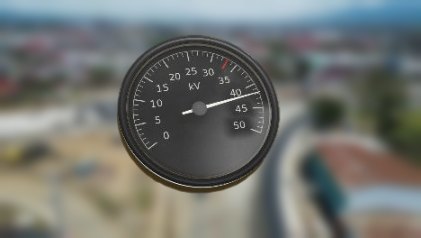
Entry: 42kV
